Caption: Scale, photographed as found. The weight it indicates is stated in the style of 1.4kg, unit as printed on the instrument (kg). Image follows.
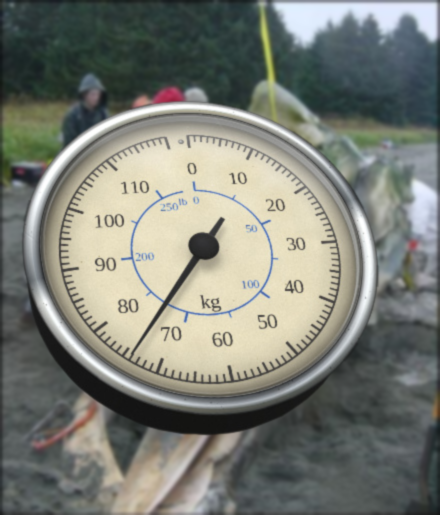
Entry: 74kg
